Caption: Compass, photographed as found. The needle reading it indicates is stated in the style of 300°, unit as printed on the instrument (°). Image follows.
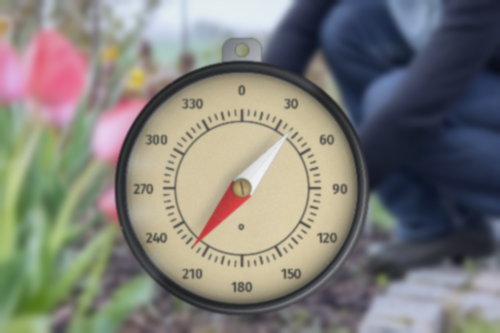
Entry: 220°
